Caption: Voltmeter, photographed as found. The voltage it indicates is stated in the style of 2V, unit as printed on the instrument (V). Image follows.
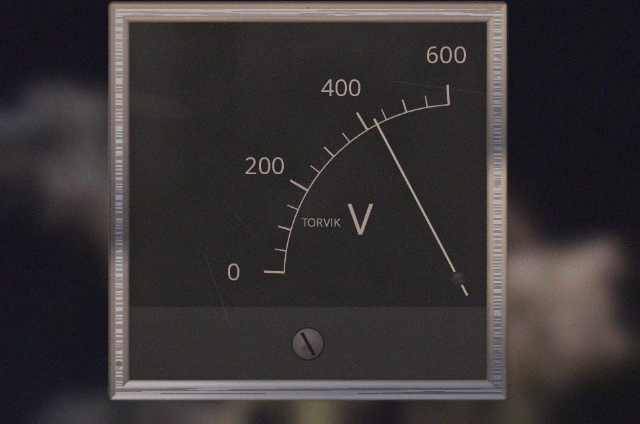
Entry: 425V
